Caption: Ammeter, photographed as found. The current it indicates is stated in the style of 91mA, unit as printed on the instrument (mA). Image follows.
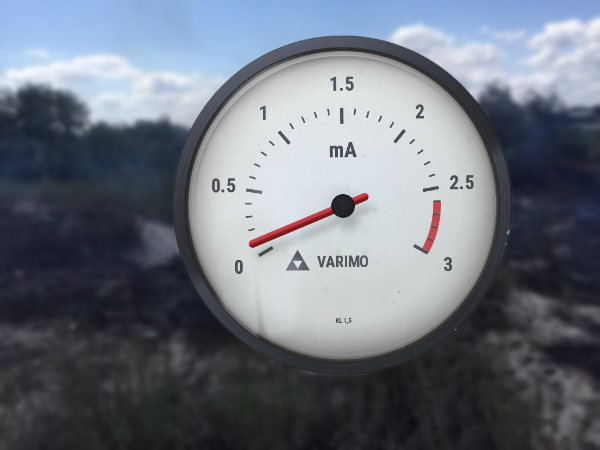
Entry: 0.1mA
